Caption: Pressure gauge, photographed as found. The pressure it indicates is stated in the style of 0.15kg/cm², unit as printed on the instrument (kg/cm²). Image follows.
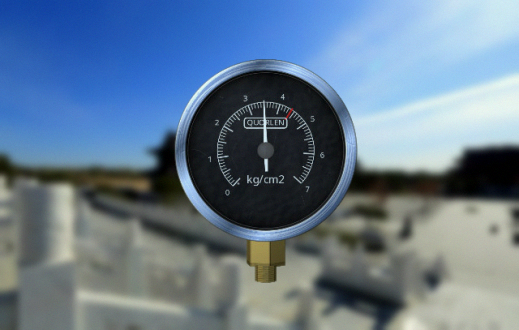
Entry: 3.5kg/cm²
